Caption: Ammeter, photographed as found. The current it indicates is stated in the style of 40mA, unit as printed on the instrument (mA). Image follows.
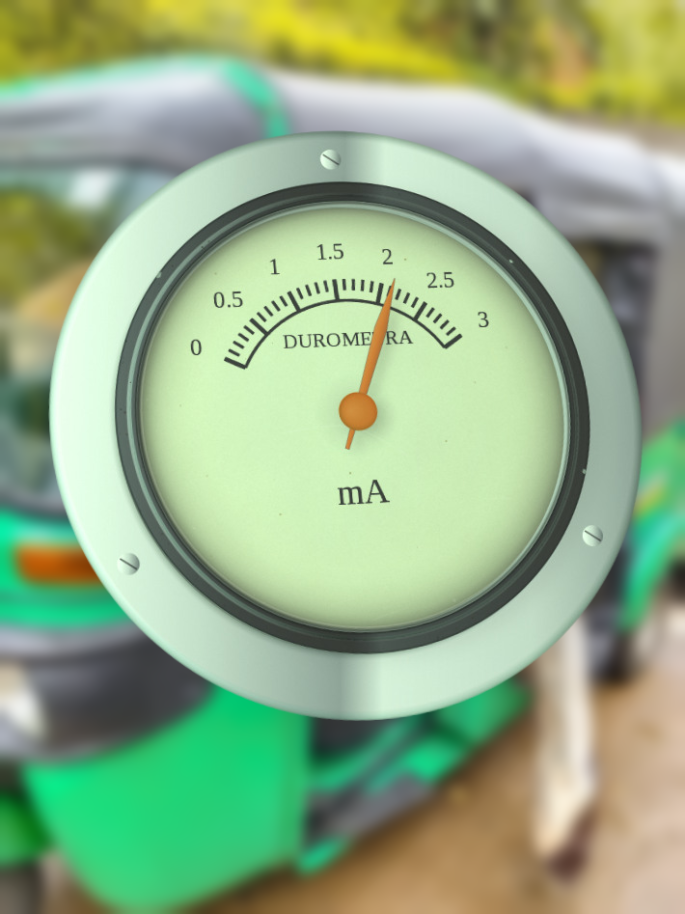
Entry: 2.1mA
